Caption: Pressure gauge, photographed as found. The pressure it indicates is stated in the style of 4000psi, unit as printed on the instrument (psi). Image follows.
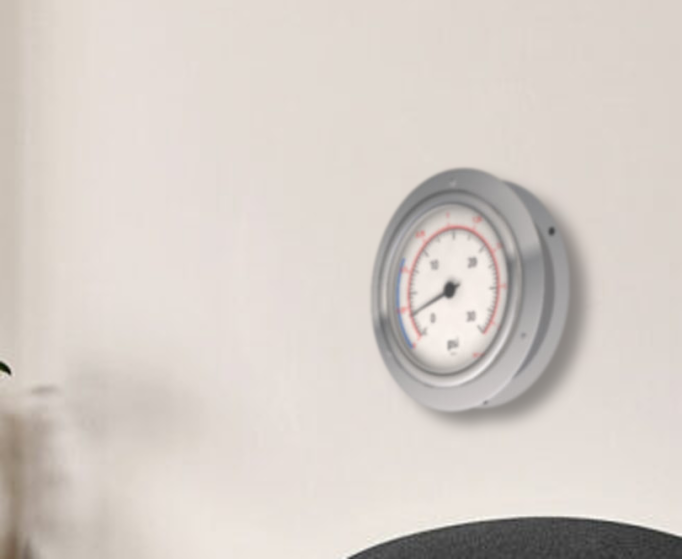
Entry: 2.5psi
